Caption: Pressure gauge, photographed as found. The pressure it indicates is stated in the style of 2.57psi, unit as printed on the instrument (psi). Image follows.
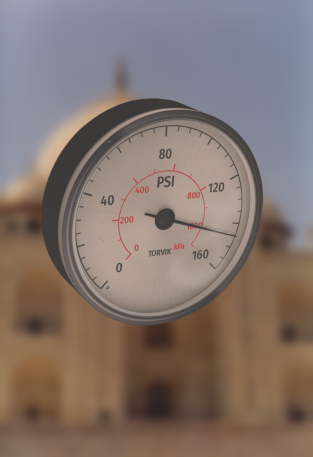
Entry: 145psi
